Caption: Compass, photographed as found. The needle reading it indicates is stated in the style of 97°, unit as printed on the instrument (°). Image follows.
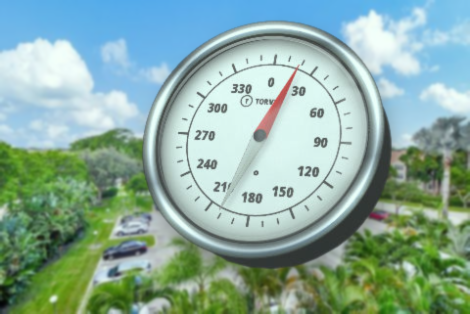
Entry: 20°
